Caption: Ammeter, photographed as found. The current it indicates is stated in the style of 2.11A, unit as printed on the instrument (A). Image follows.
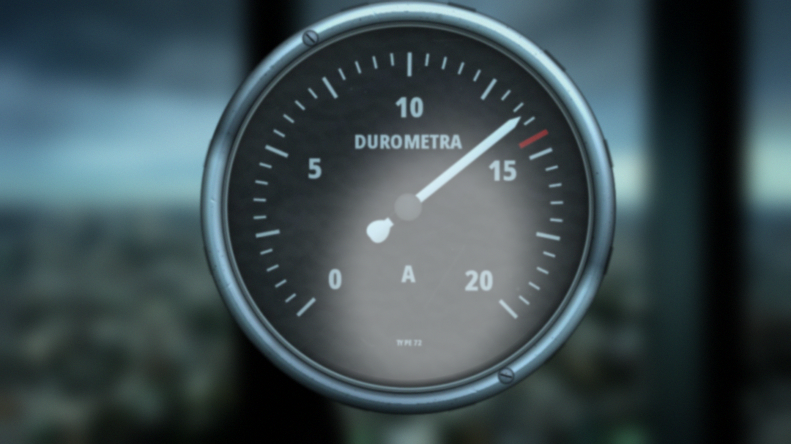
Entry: 13.75A
